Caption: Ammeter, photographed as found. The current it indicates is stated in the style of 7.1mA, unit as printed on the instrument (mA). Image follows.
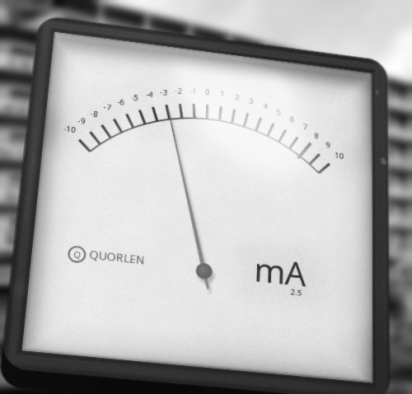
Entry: -3mA
